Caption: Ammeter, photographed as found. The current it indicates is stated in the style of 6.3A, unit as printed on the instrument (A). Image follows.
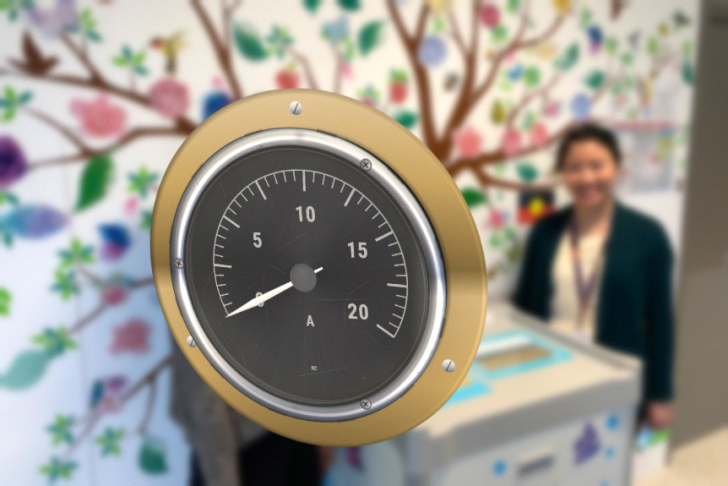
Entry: 0A
